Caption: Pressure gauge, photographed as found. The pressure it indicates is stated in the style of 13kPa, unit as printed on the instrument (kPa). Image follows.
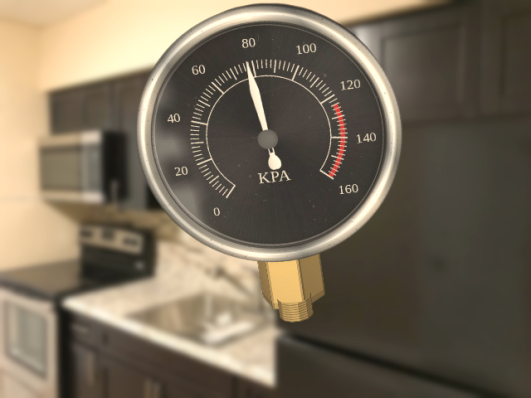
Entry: 78kPa
